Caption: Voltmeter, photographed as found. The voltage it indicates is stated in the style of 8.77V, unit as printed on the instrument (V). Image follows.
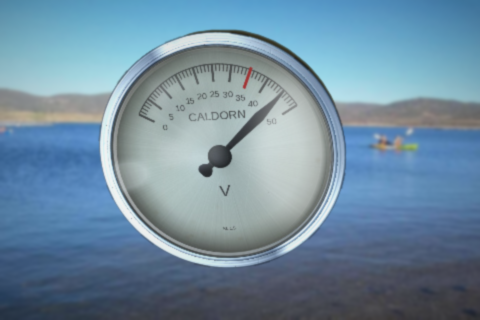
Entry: 45V
